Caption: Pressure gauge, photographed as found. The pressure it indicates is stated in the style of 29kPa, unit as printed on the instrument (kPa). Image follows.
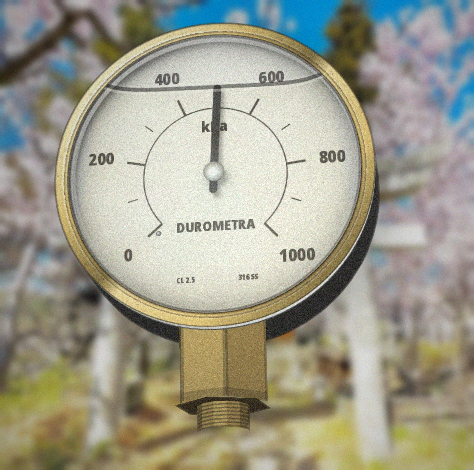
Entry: 500kPa
